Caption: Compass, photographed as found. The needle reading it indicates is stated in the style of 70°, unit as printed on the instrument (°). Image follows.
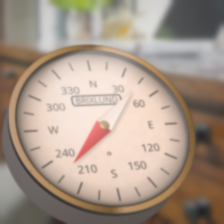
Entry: 225°
